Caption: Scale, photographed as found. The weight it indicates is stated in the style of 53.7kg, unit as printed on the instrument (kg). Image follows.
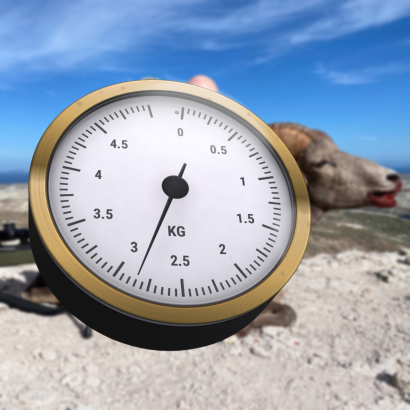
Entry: 2.85kg
